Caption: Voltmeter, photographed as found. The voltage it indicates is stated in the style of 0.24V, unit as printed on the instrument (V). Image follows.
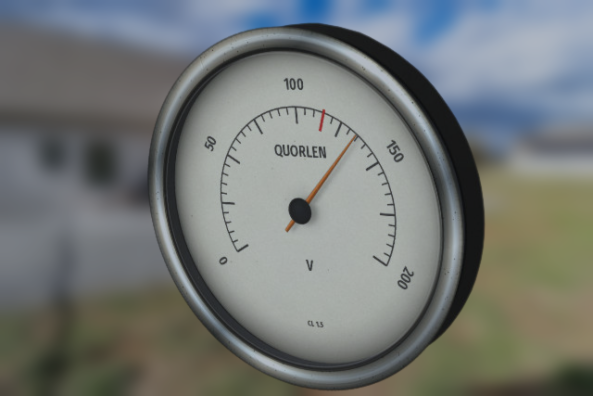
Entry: 135V
